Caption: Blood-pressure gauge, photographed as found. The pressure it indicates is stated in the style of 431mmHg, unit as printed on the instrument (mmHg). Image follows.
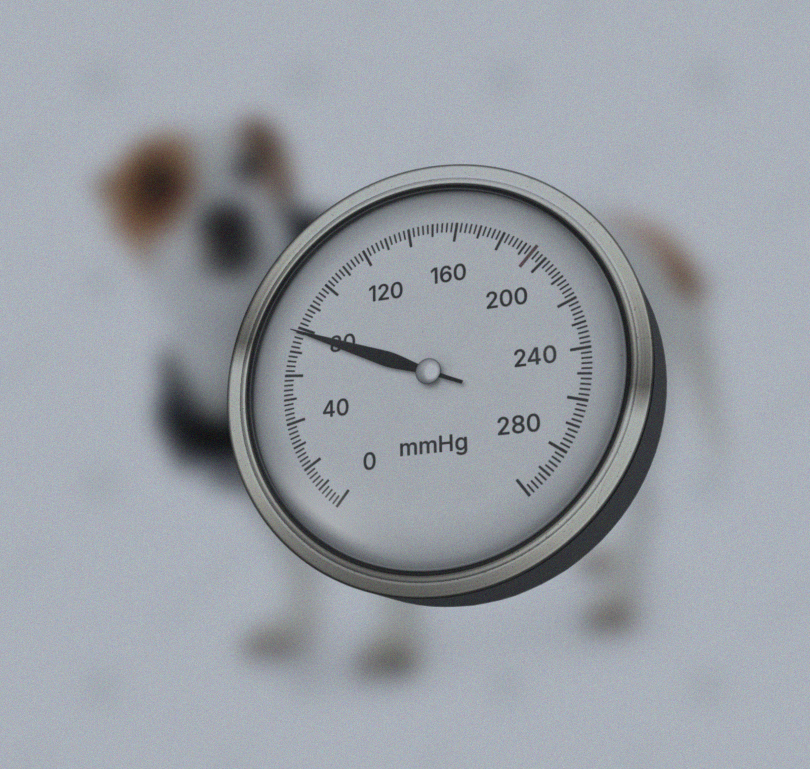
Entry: 78mmHg
